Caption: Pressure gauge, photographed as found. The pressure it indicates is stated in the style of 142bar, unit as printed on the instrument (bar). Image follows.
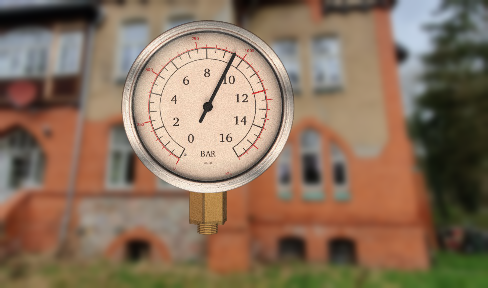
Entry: 9.5bar
